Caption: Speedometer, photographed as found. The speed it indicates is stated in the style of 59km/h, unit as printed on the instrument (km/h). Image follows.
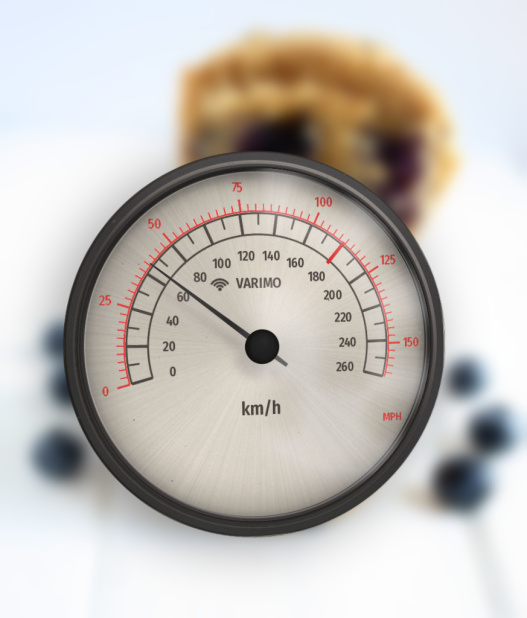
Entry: 65km/h
